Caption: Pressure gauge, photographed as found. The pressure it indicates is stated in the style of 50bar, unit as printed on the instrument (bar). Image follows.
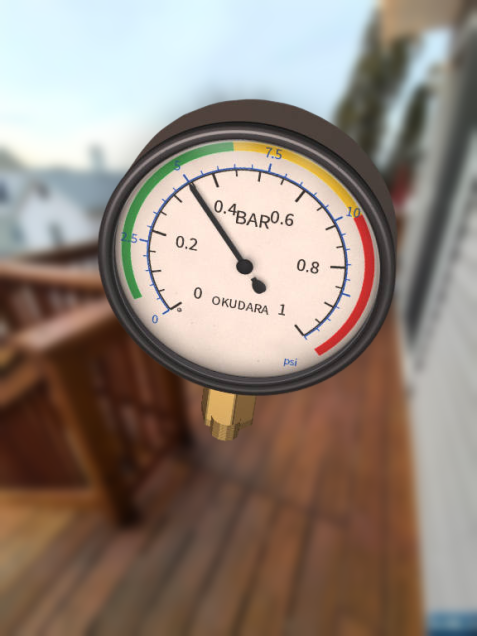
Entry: 0.35bar
